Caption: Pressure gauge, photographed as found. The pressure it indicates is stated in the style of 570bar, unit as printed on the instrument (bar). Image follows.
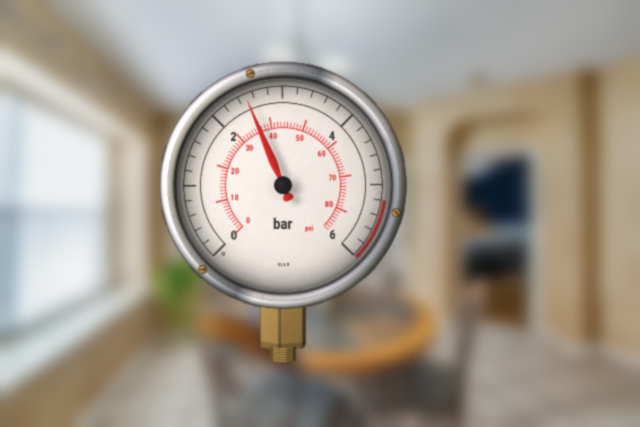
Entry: 2.5bar
